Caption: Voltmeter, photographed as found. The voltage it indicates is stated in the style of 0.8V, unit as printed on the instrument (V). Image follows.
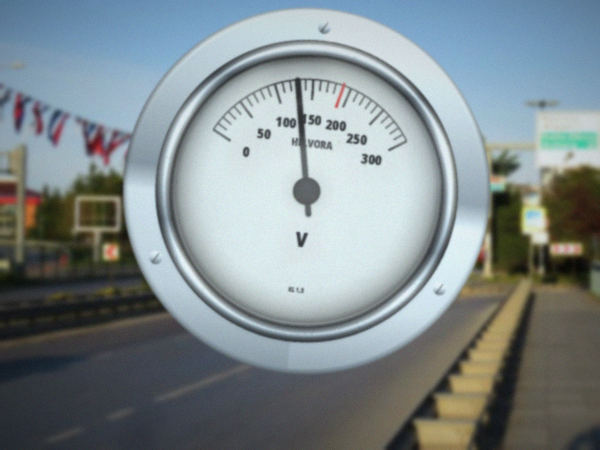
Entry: 130V
